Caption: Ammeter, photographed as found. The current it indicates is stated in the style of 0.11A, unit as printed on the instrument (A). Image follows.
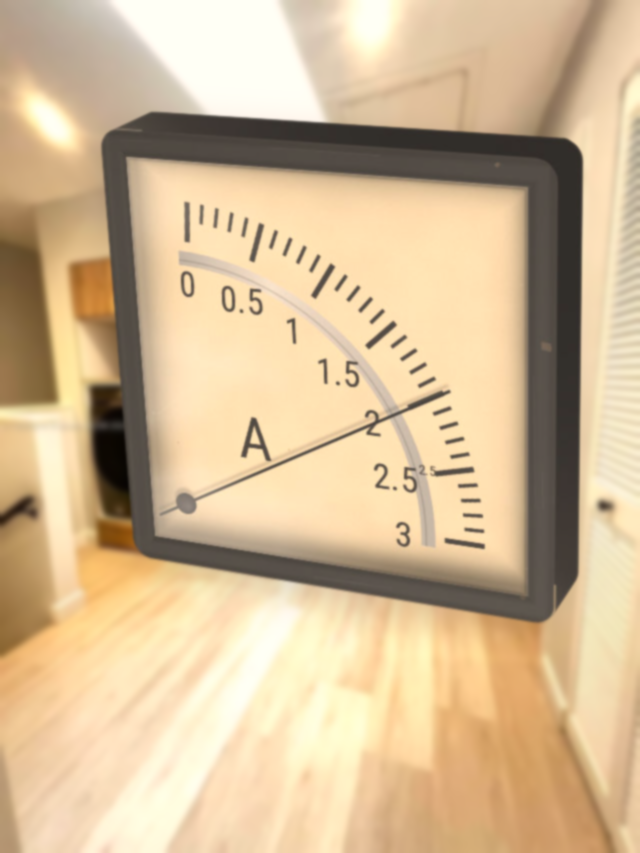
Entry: 2A
